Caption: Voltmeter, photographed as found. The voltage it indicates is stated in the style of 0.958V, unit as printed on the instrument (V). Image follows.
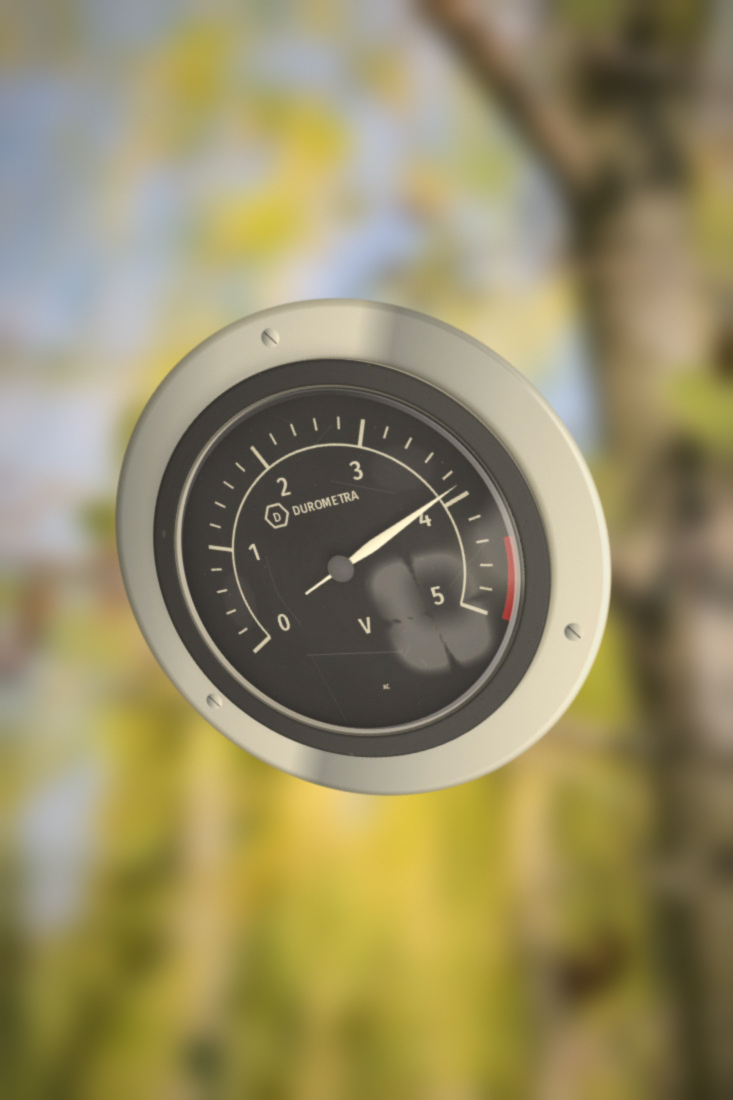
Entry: 3.9V
